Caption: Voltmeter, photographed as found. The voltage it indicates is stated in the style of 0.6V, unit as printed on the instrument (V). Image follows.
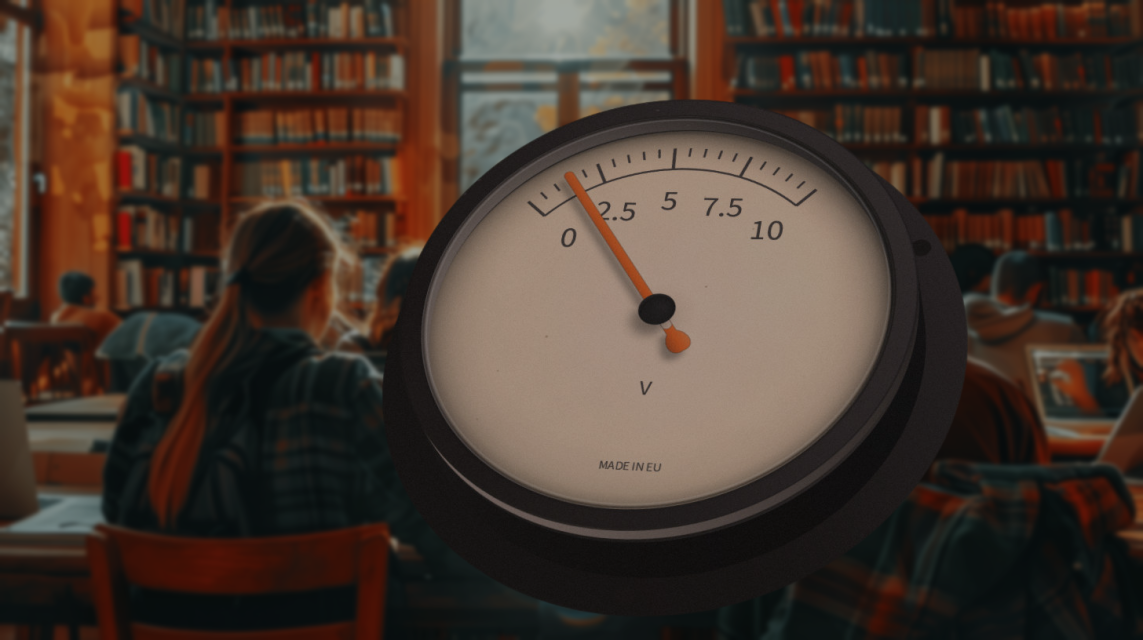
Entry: 1.5V
